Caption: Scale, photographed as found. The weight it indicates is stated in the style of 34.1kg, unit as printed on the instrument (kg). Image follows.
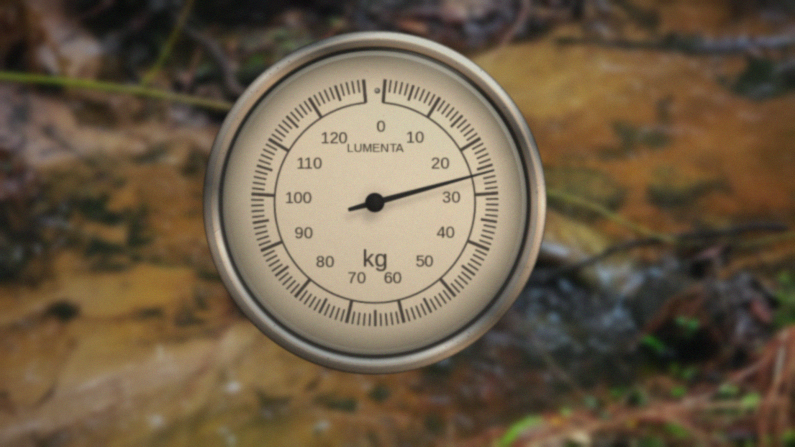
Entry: 26kg
